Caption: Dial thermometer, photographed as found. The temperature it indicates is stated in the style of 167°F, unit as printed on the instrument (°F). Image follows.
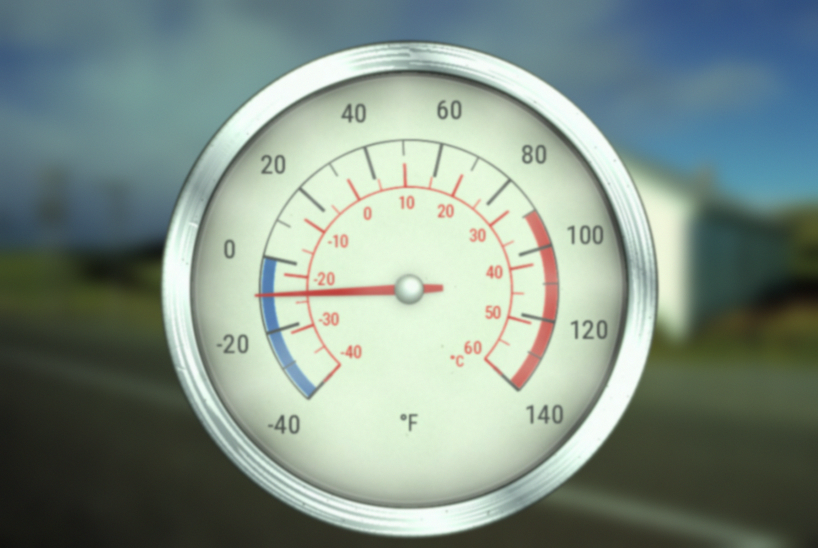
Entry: -10°F
